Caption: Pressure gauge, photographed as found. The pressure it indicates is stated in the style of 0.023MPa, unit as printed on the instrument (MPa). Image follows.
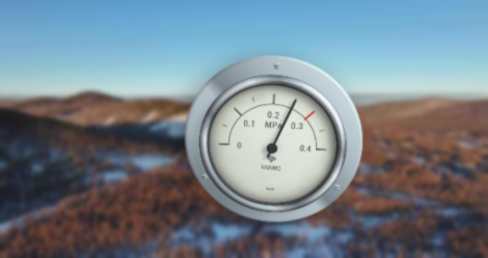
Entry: 0.25MPa
